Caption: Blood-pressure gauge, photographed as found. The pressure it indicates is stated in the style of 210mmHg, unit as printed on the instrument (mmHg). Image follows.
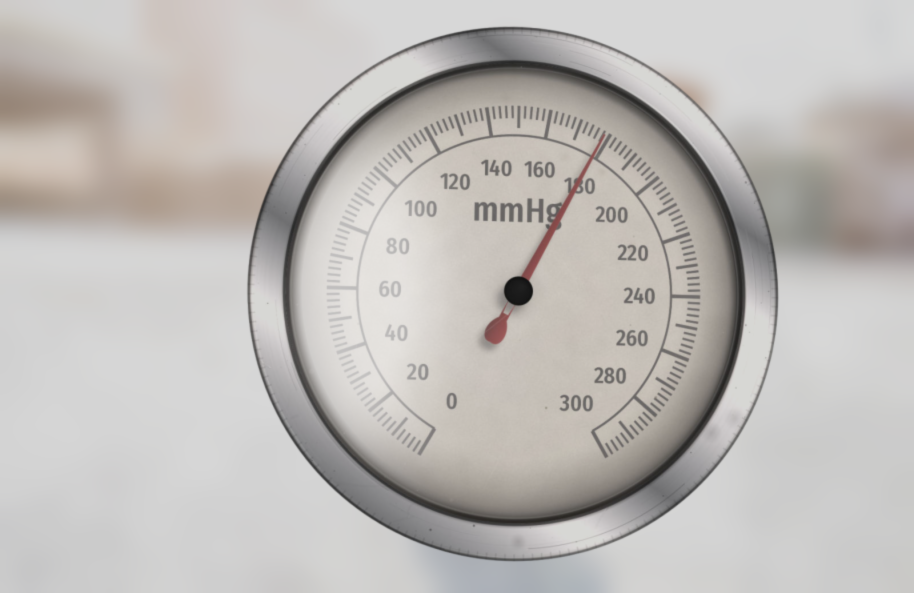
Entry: 178mmHg
